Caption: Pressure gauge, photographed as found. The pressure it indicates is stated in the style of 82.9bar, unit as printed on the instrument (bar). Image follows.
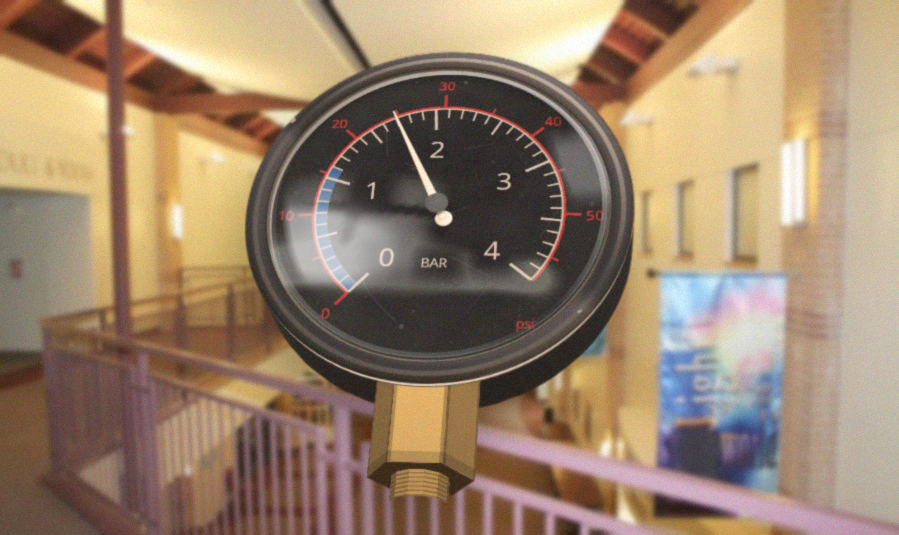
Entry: 1.7bar
